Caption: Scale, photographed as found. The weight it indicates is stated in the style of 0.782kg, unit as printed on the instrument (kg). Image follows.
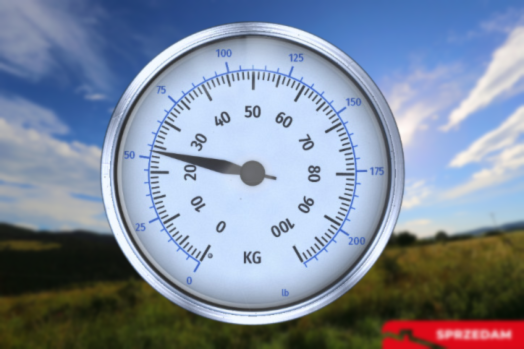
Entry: 24kg
